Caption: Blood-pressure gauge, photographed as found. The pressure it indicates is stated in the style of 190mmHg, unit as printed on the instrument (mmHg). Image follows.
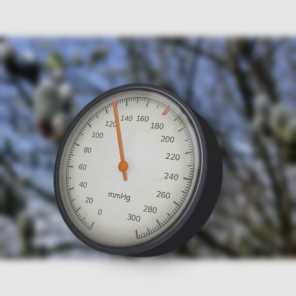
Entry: 130mmHg
